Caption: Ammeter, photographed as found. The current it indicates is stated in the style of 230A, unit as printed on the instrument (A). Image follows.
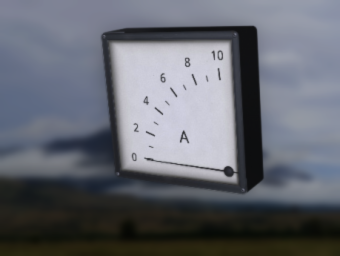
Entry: 0A
